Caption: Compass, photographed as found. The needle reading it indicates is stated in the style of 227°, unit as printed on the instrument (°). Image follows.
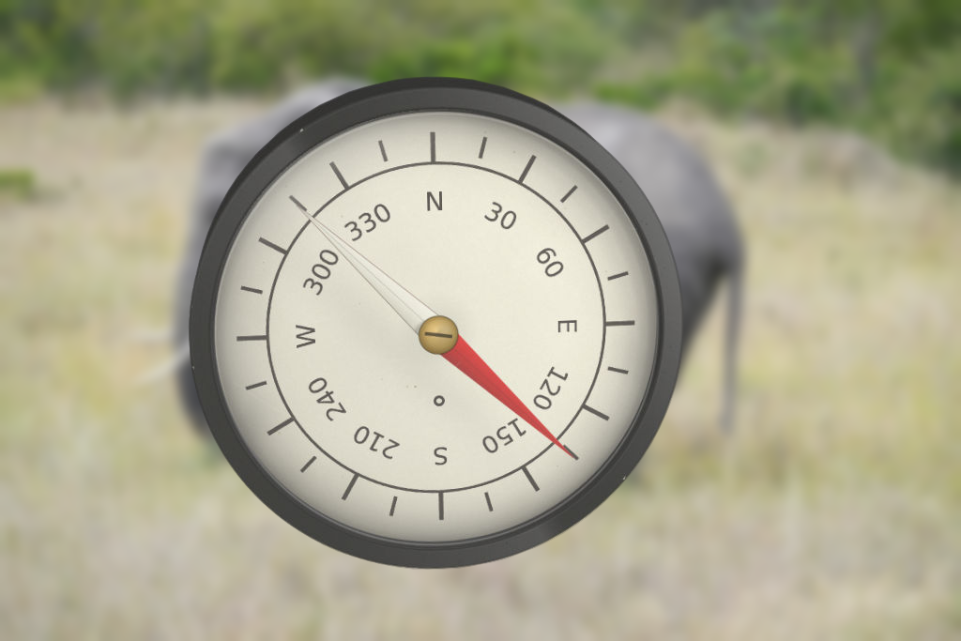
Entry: 135°
